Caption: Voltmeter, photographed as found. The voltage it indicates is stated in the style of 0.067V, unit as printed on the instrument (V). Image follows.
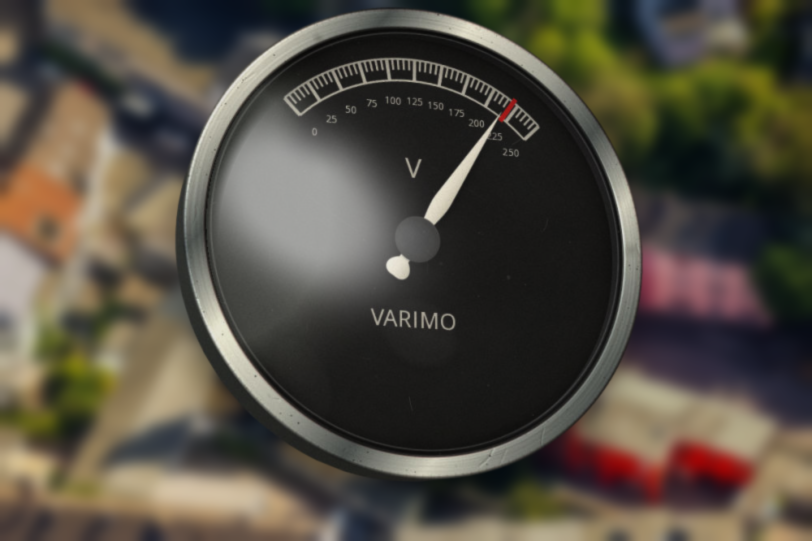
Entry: 215V
